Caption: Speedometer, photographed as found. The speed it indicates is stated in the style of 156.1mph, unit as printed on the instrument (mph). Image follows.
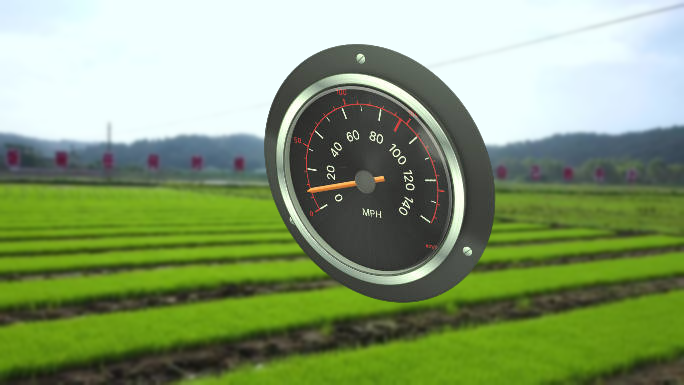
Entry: 10mph
